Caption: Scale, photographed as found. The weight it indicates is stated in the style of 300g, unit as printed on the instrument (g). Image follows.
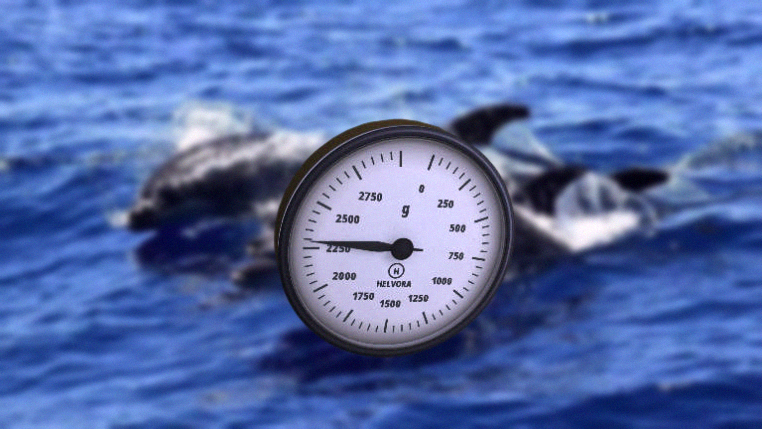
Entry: 2300g
